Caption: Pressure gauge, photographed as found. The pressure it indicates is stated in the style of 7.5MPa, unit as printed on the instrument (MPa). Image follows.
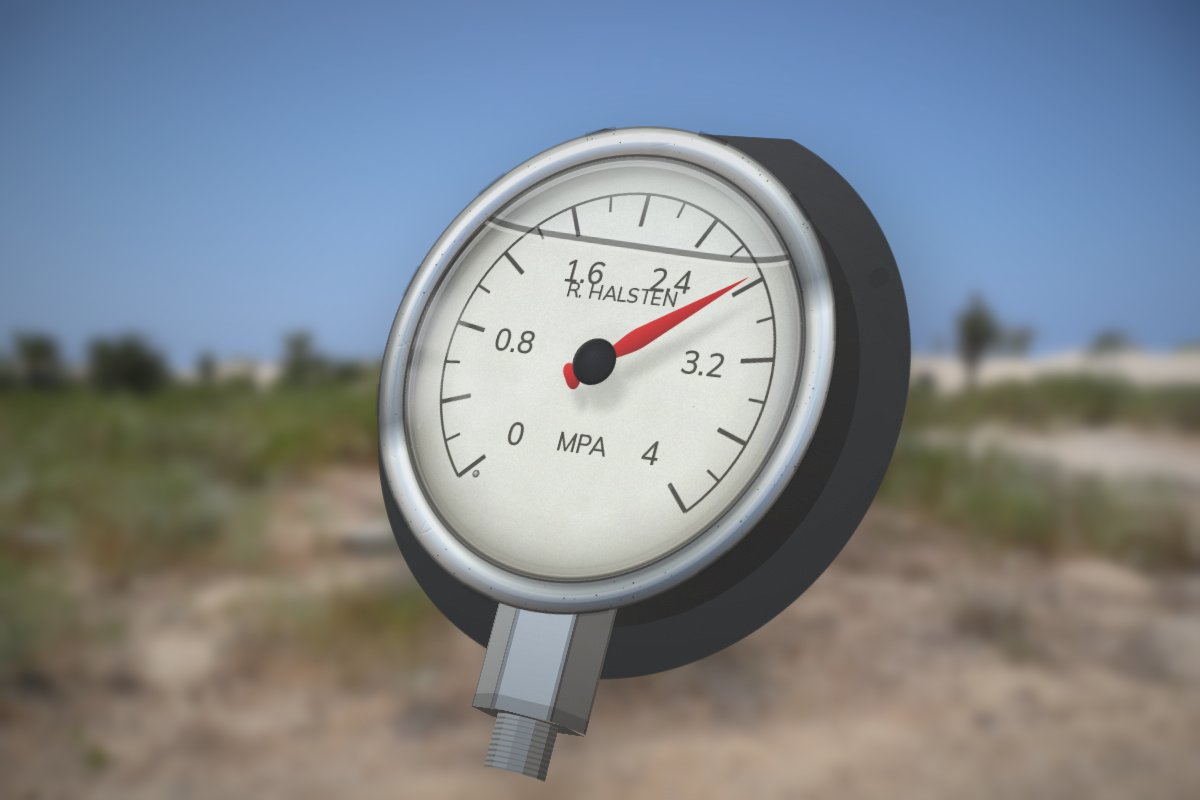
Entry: 2.8MPa
